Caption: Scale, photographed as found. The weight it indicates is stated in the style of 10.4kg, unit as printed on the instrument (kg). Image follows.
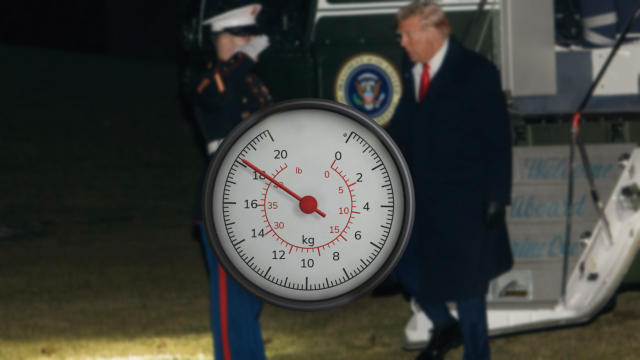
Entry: 18.2kg
